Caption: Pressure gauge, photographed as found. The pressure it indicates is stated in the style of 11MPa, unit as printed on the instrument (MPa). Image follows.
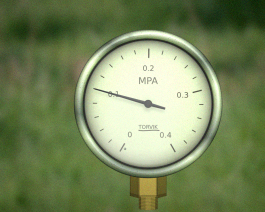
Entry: 0.1MPa
